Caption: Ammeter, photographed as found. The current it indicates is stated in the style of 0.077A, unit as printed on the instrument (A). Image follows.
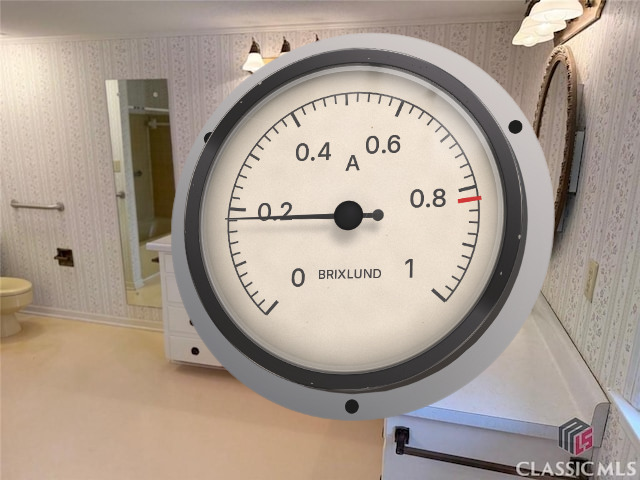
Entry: 0.18A
